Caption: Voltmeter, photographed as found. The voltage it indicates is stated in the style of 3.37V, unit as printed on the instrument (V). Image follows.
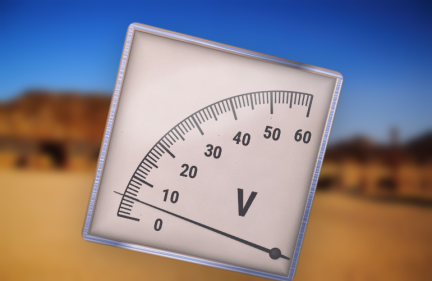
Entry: 5V
